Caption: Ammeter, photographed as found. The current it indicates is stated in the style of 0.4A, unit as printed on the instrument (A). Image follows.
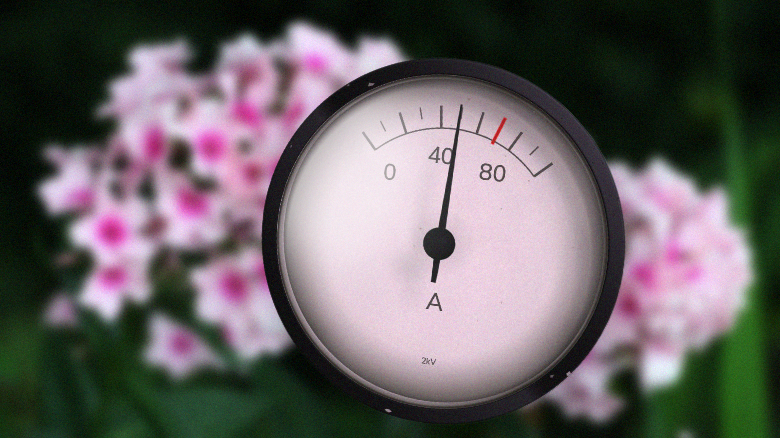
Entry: 50A
